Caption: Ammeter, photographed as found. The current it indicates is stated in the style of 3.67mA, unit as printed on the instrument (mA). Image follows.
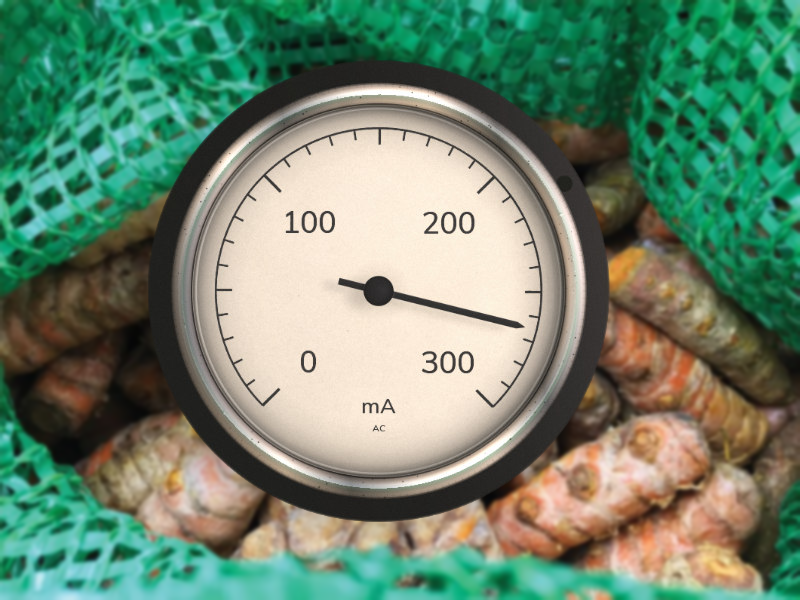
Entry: 265mA
